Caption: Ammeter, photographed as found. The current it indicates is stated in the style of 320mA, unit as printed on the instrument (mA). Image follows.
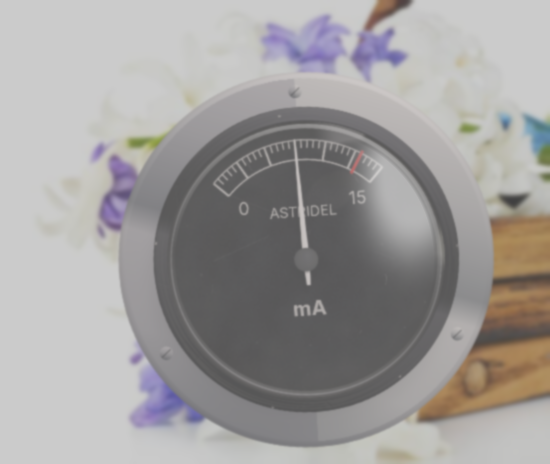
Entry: 7.5mA
